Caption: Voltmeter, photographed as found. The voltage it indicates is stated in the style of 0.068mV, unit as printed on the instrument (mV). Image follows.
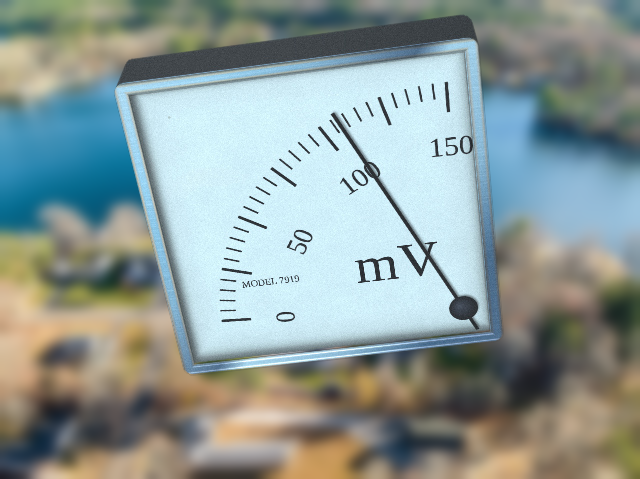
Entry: 107.5mV
